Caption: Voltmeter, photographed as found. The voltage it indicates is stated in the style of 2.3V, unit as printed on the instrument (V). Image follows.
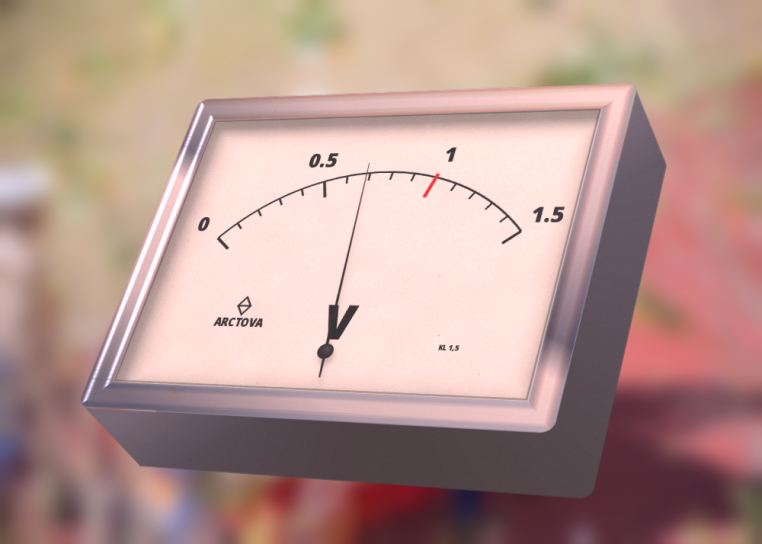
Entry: 0.7V
